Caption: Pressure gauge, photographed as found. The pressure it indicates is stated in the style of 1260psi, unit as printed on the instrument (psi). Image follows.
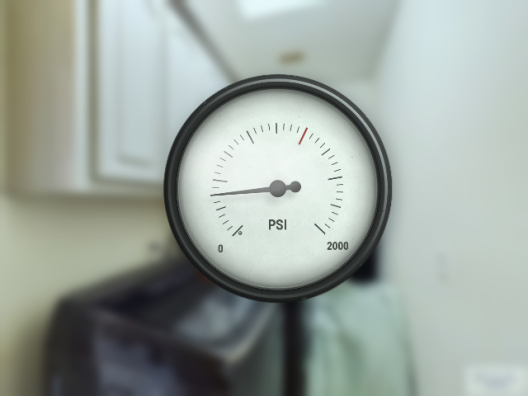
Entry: 300psi
